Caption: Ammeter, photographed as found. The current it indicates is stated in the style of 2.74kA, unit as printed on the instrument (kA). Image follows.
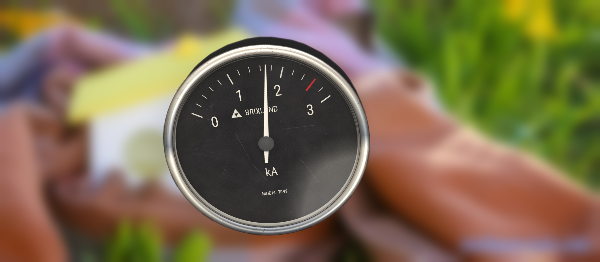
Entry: 1.7kA
